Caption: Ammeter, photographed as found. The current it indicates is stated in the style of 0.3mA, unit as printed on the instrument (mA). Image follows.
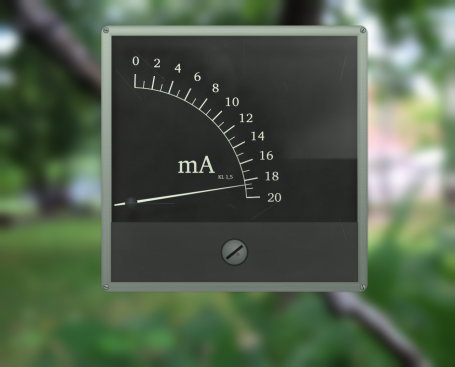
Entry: 18.5mA
